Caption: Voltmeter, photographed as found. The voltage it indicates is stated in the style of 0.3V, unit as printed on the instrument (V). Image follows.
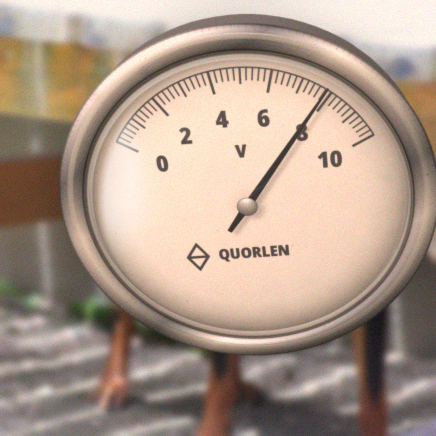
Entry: 7.8V
